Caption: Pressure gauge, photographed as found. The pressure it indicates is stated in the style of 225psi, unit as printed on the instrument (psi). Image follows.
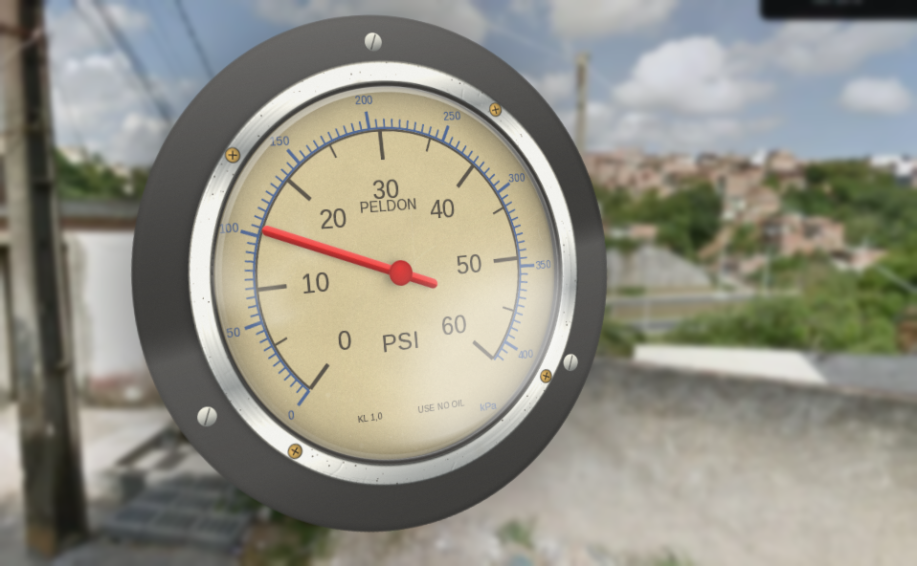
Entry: 15psi
